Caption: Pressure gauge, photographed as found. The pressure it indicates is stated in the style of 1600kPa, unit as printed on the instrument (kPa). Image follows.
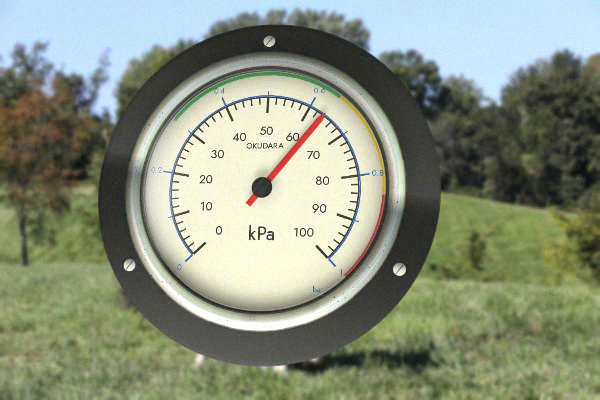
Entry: 64kPa
